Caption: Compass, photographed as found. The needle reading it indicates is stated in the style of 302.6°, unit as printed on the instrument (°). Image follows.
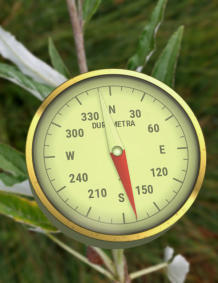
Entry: 170°
